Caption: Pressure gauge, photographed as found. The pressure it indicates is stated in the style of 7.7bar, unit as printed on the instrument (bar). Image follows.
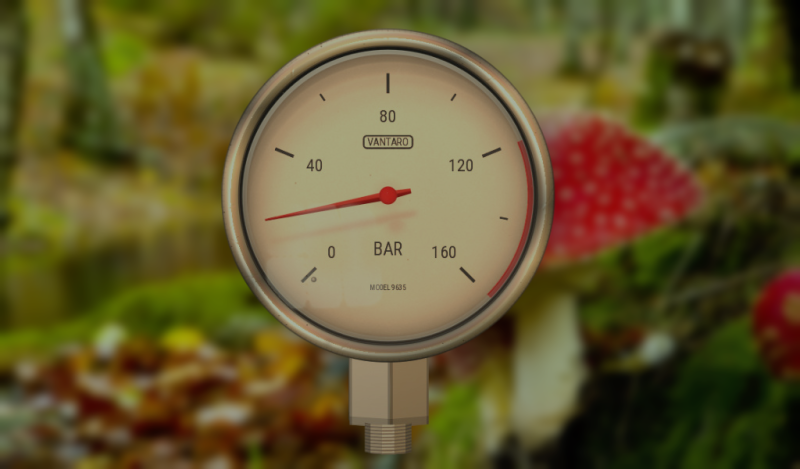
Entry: 20bar
